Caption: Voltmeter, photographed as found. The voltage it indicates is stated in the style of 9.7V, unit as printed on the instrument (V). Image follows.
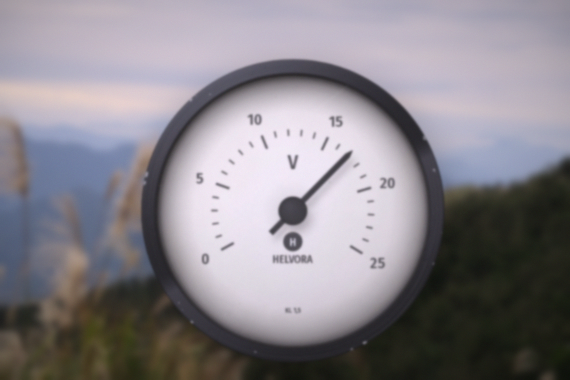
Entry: 17V
